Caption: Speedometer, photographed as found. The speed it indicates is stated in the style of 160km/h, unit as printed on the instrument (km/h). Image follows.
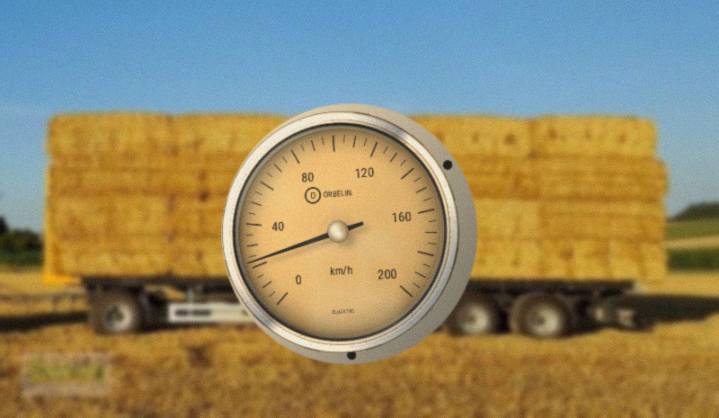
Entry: 22.5km/h
